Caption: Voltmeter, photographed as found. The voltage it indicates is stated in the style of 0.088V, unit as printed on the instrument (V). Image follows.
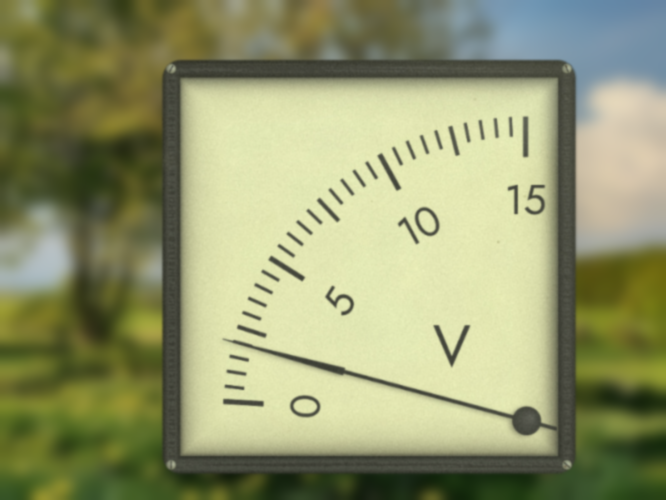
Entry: 2V
